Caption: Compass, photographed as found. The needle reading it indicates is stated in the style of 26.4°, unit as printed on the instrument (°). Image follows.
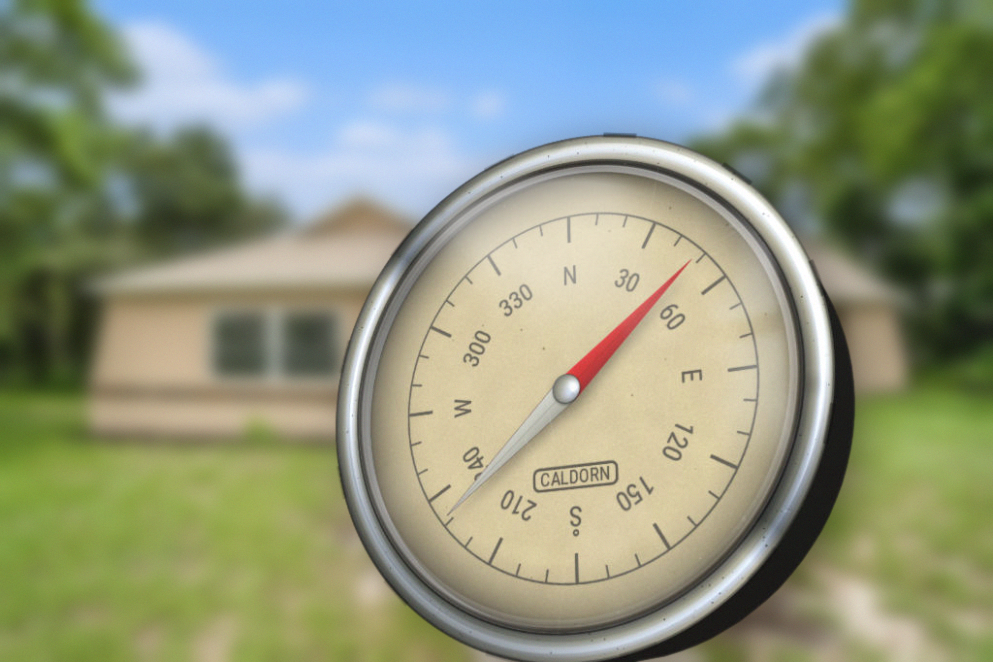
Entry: 50°
